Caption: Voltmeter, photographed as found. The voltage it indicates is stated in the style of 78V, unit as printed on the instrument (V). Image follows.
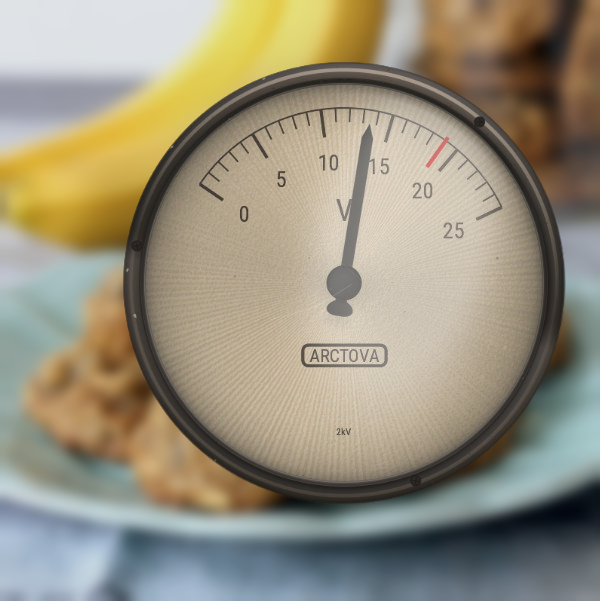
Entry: 13.5V
